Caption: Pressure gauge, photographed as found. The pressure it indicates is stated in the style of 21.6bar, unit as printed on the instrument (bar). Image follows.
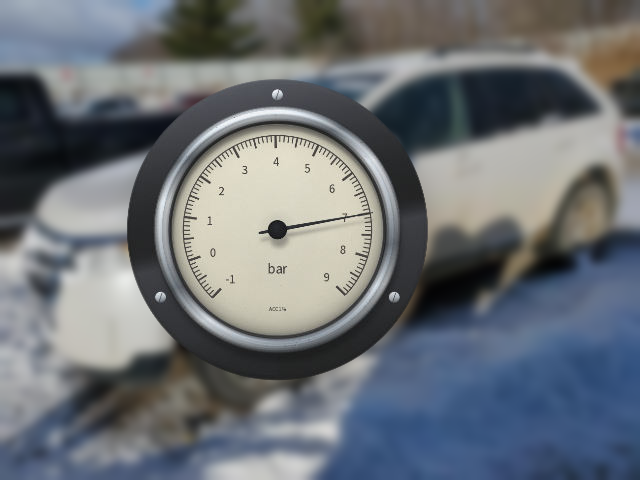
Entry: 7bar
